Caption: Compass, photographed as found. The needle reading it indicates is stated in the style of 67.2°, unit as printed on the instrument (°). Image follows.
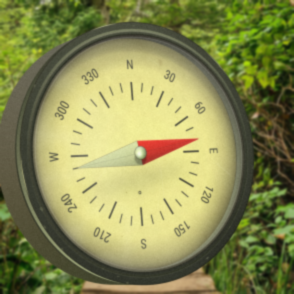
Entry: 80°
